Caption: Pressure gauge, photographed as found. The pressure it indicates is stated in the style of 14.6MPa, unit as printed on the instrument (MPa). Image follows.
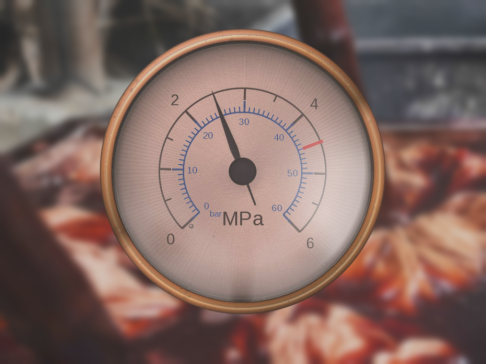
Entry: 2.5MPa
